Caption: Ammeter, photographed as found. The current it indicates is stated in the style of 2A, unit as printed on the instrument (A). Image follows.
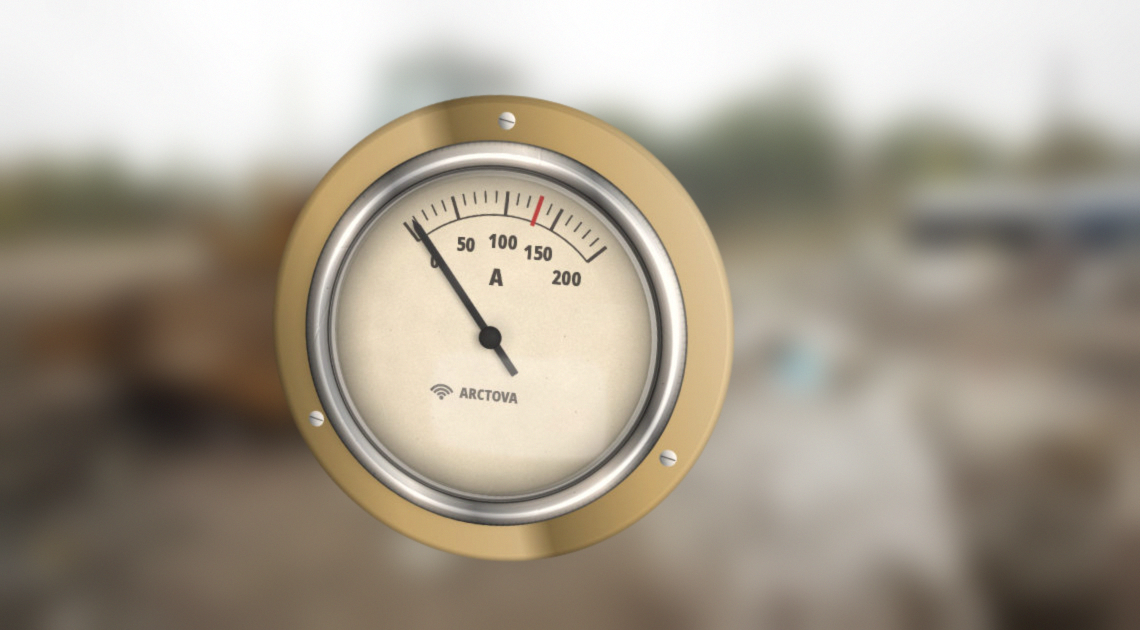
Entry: 10A
